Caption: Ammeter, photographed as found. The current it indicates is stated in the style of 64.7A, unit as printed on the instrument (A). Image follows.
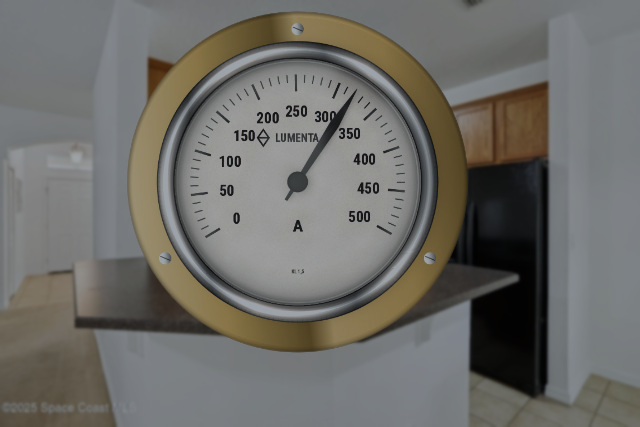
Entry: 320A
